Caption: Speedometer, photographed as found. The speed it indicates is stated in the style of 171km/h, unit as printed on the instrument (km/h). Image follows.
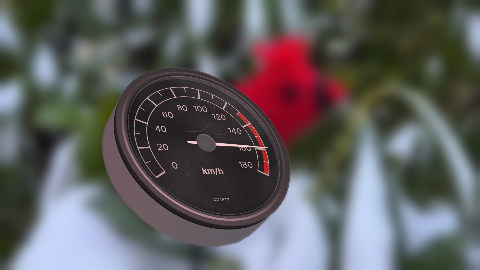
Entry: 160km/h
